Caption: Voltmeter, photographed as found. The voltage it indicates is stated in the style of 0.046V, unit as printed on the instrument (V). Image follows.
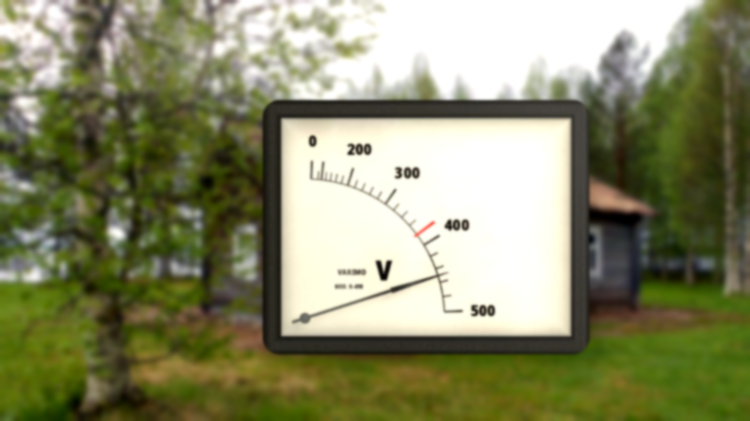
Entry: 450V
